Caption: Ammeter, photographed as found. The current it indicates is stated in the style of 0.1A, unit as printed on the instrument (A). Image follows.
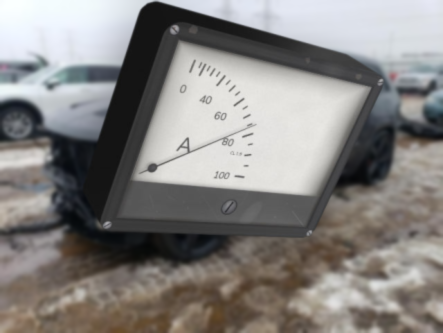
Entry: 75A
